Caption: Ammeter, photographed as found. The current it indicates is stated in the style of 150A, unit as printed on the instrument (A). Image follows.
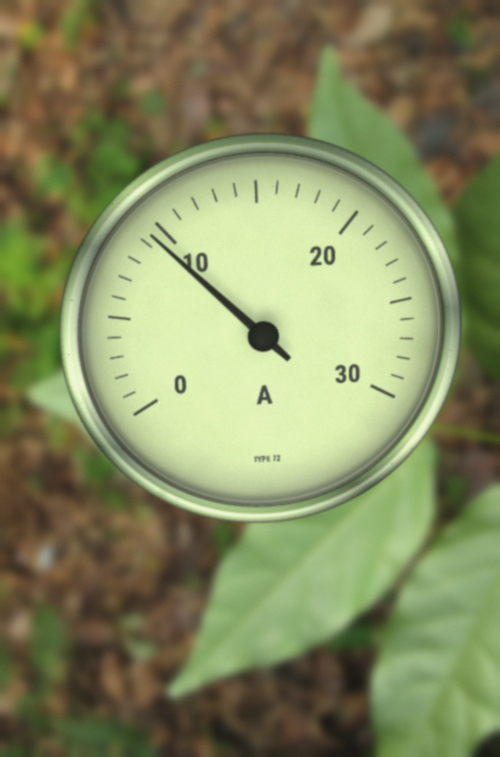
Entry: 9.5A
